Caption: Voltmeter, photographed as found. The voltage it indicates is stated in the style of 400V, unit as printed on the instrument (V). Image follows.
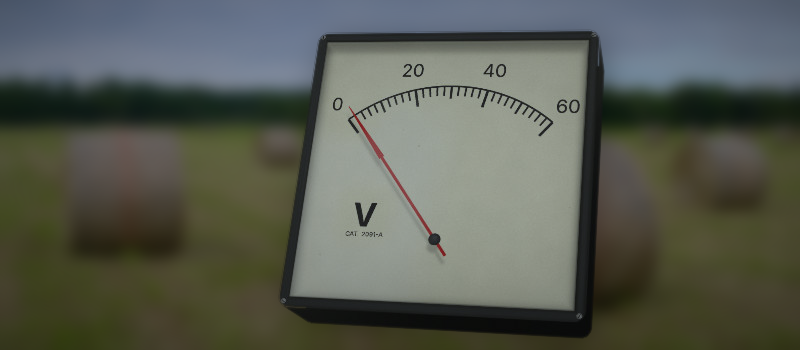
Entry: 2V
